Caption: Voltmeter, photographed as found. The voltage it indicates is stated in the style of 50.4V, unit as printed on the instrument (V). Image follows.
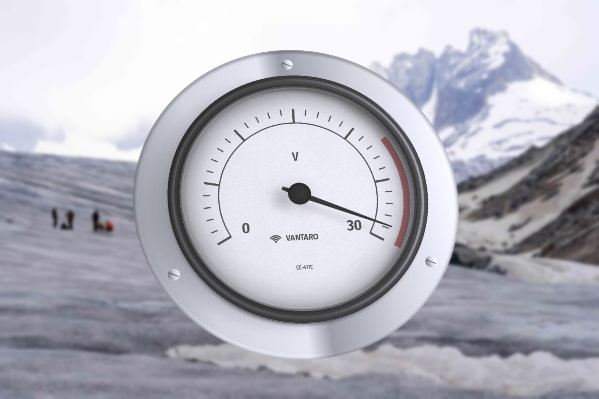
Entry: 29V
